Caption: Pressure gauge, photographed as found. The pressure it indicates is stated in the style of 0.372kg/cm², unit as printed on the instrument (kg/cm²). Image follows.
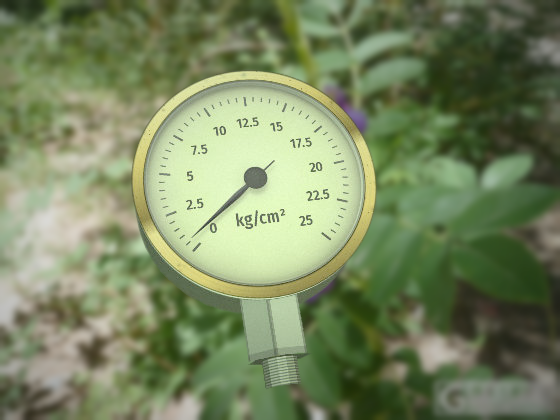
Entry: 0.5kg/cm²
